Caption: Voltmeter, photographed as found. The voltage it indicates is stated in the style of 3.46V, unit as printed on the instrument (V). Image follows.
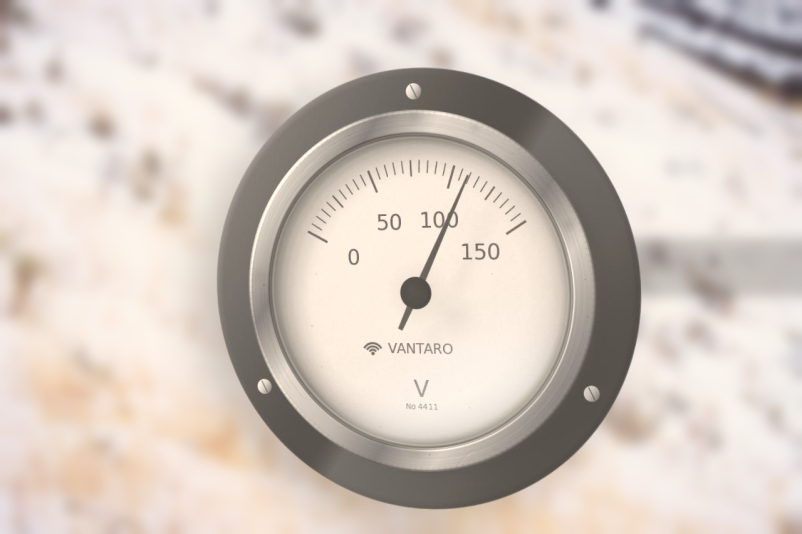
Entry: 110V
